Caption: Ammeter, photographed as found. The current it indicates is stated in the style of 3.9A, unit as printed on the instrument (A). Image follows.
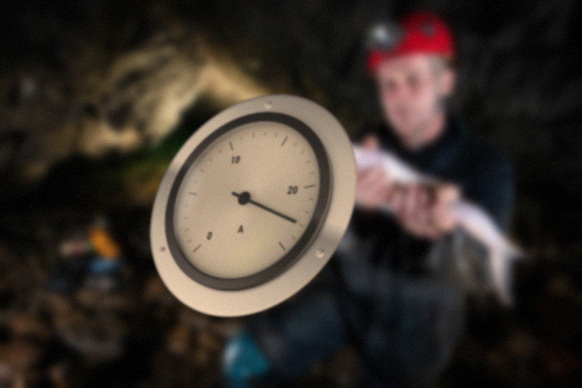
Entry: 23A
